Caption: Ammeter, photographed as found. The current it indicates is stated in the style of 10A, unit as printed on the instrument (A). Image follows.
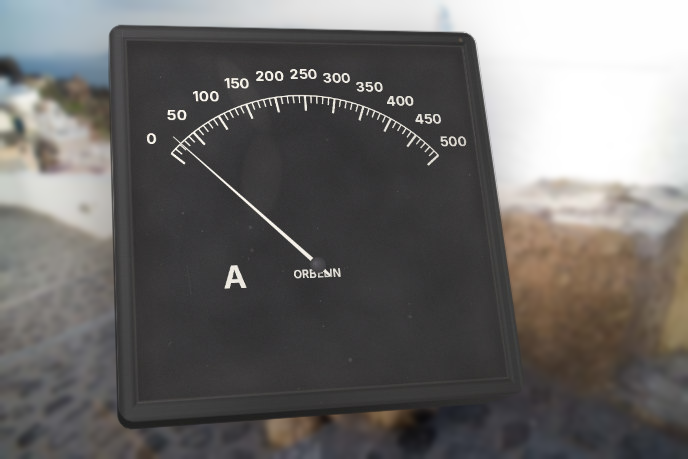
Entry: 20A
